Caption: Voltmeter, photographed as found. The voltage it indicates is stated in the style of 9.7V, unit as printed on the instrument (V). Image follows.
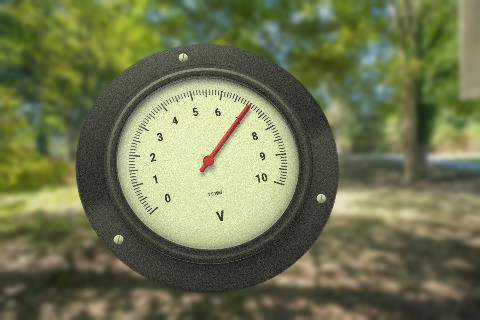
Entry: 7V
